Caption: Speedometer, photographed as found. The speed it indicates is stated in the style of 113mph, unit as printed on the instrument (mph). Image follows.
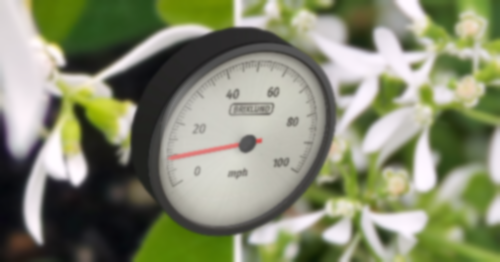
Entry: 10mph
